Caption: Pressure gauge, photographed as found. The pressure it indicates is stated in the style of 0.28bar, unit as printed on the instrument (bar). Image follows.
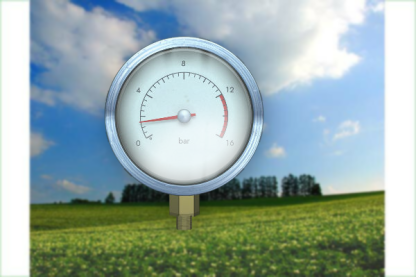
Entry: 1.5bar
